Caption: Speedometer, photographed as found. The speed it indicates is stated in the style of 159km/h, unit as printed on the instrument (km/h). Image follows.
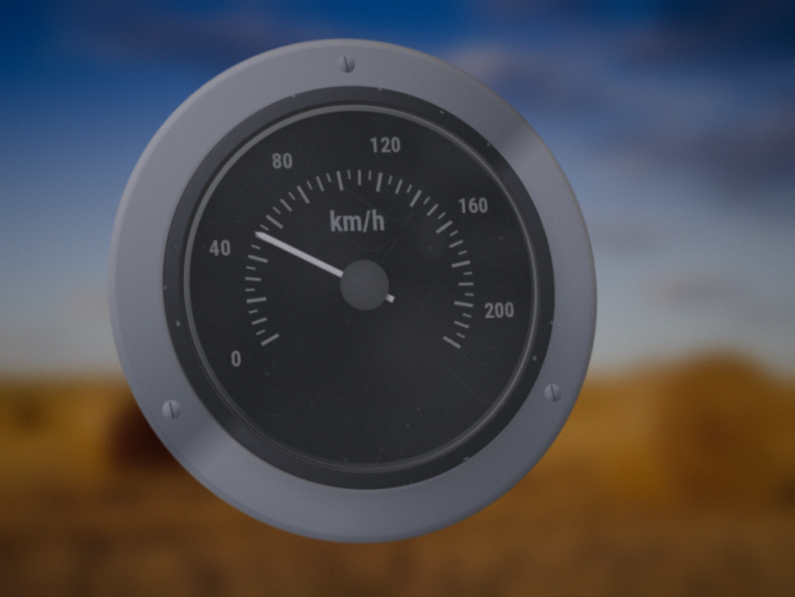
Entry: 50km/h
